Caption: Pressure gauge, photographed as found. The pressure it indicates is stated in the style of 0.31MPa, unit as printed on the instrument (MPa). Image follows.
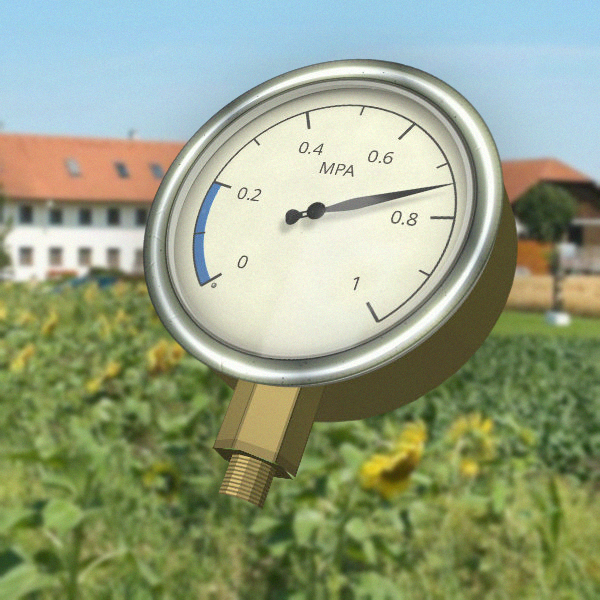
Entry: 0.75MPa
